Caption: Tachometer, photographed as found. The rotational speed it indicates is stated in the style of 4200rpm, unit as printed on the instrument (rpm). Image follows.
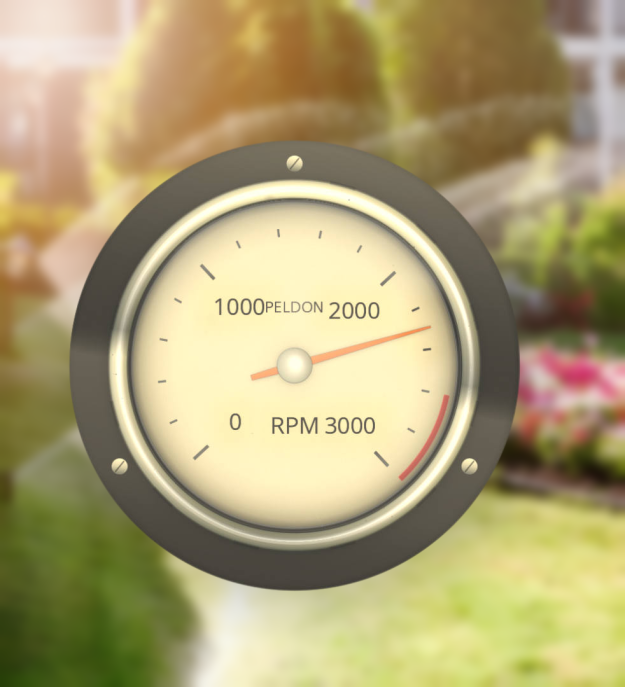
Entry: 2300rpm
